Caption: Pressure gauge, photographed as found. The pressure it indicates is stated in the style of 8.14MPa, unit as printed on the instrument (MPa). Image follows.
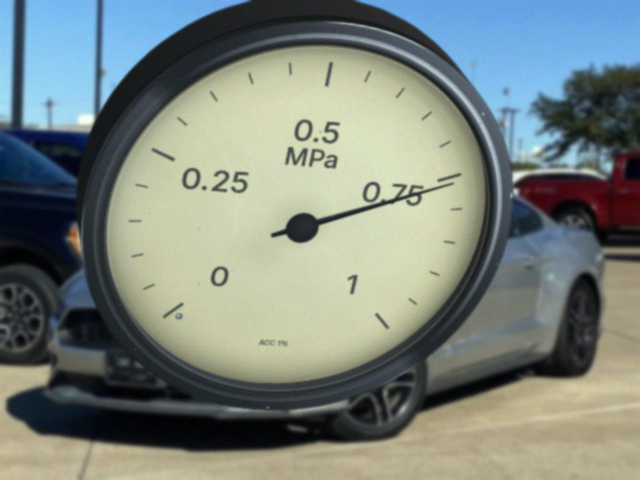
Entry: 0.75MPa
